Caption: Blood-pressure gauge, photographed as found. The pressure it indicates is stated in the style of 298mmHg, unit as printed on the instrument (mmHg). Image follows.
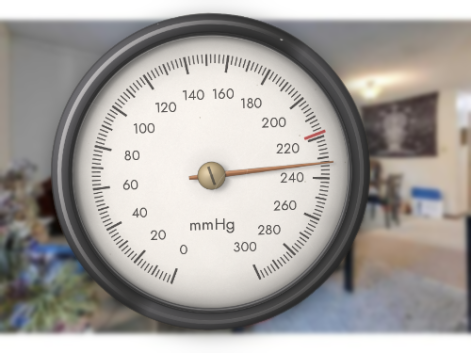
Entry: 232mmHg
